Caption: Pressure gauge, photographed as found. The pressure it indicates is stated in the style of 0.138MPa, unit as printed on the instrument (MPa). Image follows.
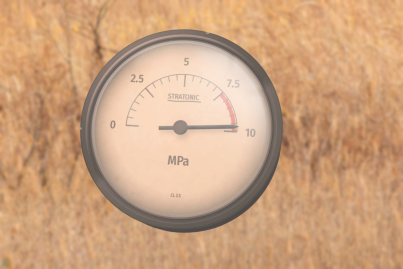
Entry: 9.75MPa
